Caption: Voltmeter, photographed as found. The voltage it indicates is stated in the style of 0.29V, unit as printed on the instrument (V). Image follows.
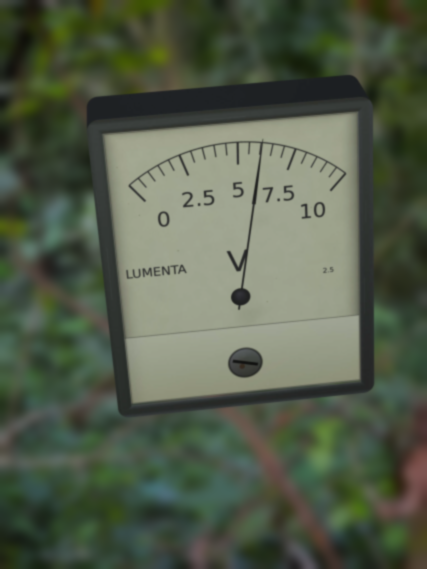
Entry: 6V
